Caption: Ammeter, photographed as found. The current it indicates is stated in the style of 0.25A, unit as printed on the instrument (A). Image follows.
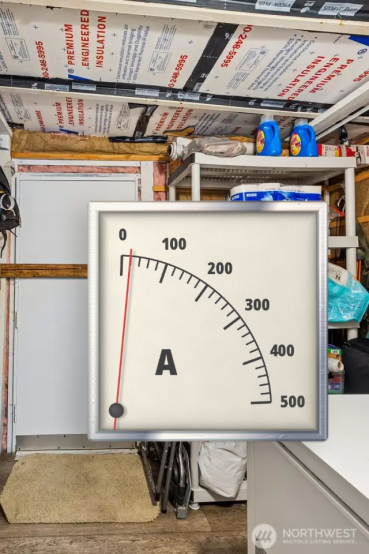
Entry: 20A
